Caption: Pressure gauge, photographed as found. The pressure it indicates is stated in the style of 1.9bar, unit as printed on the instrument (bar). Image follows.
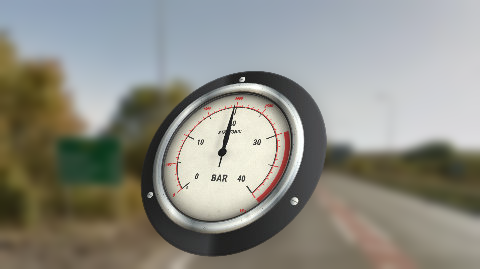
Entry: 20bar
